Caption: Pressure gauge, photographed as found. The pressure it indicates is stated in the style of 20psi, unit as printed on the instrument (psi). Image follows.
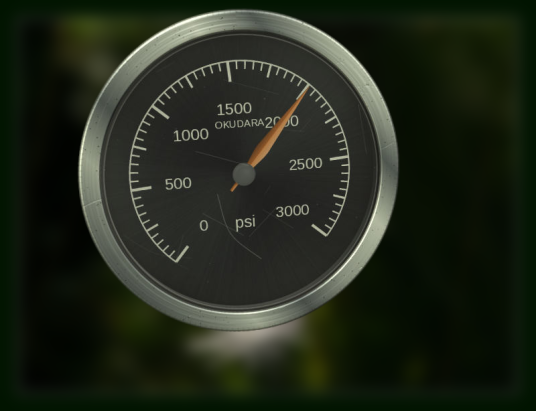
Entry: 2000psi
